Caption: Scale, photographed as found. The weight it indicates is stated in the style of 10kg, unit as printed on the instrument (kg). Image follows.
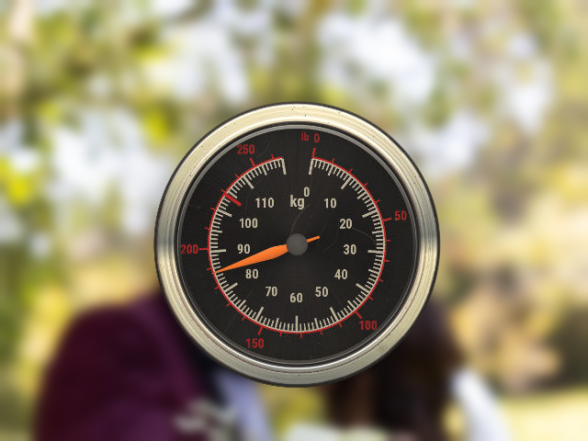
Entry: 85kg
